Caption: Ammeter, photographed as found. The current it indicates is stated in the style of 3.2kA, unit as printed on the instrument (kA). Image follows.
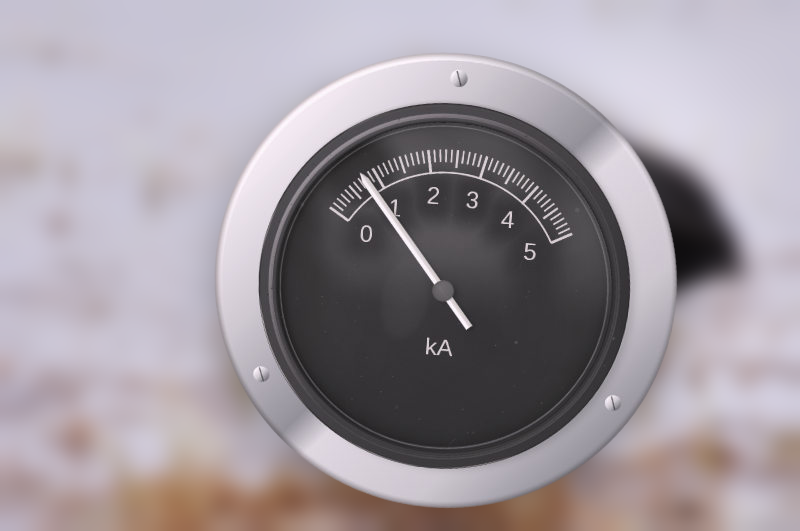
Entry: 0.8kA
